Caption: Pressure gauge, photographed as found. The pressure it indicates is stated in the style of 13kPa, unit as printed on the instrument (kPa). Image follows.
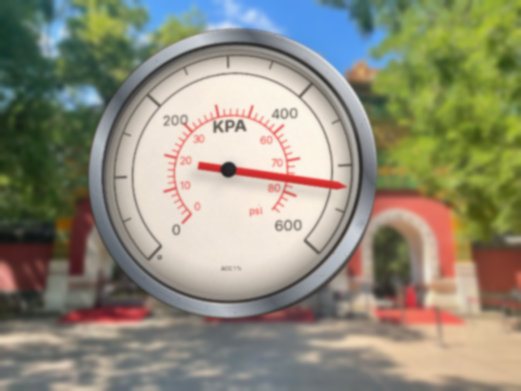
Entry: 525kPa
